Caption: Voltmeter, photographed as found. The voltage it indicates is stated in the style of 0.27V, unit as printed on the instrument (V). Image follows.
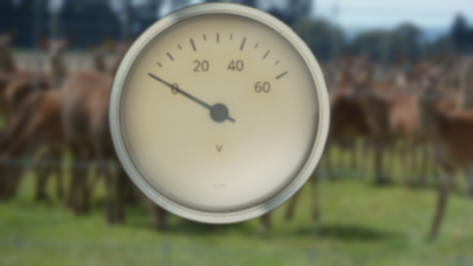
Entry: 0V
